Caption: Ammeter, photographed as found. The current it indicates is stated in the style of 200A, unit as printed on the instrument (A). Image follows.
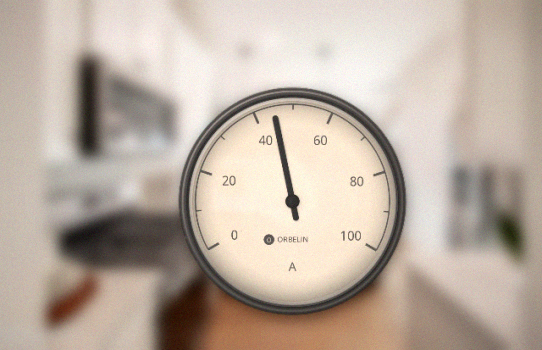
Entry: 45A
